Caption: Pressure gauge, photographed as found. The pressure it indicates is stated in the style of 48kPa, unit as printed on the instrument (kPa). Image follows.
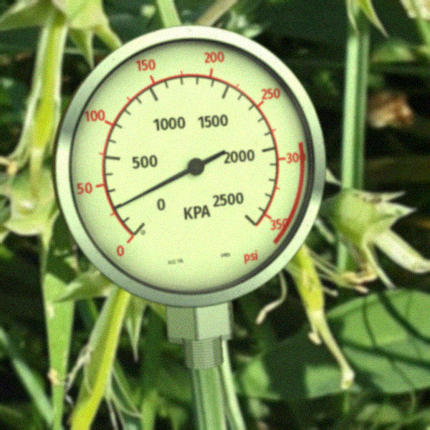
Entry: 200kPa
